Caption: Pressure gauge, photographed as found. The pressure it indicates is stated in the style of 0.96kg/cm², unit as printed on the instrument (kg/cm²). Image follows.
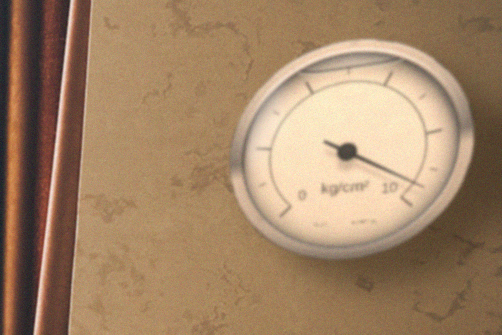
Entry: 9.5kg/cm²
